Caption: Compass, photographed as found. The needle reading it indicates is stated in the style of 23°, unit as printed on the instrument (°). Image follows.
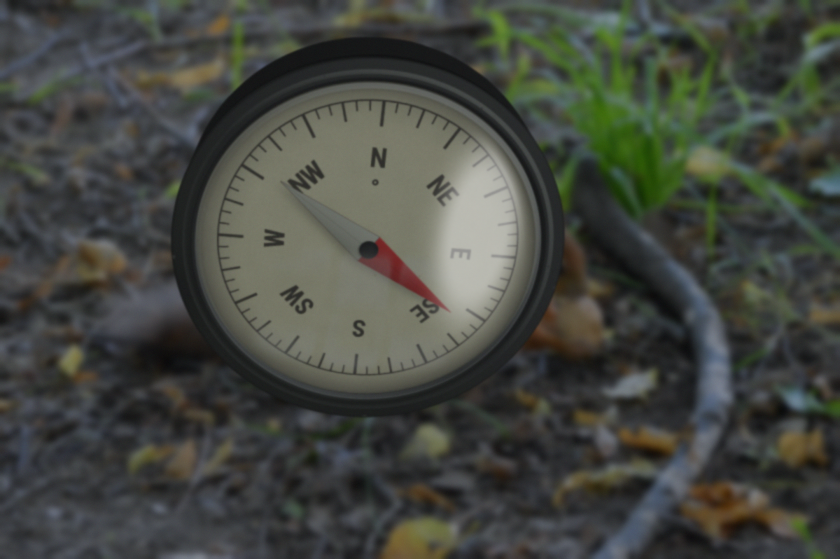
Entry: 125°
